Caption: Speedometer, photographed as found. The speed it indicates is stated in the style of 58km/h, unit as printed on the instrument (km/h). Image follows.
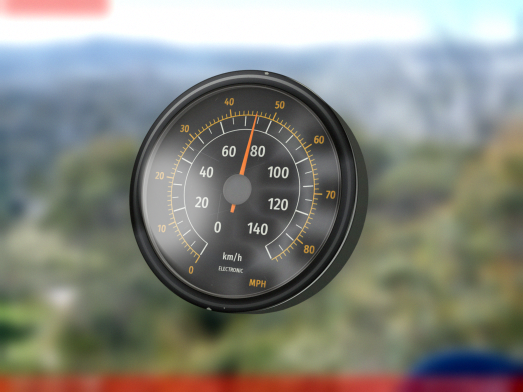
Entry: 75km/h
